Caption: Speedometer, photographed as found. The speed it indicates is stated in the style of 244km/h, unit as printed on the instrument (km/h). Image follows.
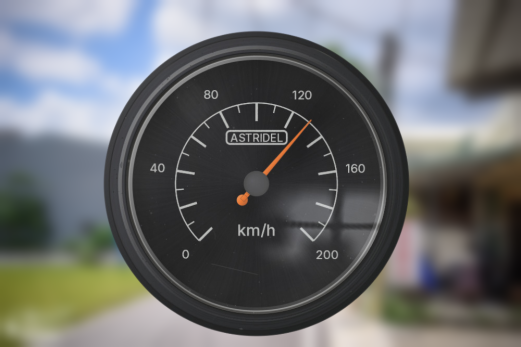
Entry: 130km/h
